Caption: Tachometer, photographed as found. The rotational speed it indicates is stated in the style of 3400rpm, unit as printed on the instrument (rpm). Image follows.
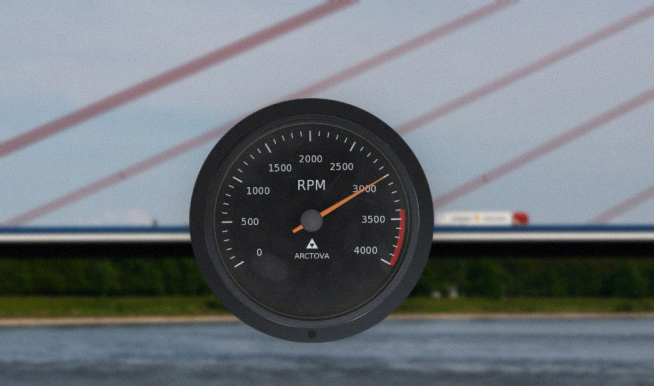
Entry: 3000rpm
